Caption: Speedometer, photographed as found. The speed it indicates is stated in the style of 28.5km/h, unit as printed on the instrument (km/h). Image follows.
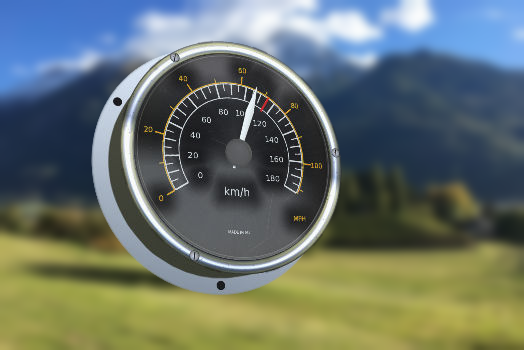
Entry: 105km/h
